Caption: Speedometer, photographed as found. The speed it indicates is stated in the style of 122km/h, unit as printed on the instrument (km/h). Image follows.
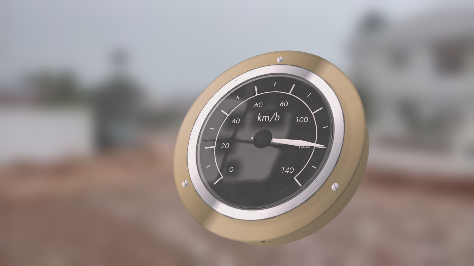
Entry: 120km/h
